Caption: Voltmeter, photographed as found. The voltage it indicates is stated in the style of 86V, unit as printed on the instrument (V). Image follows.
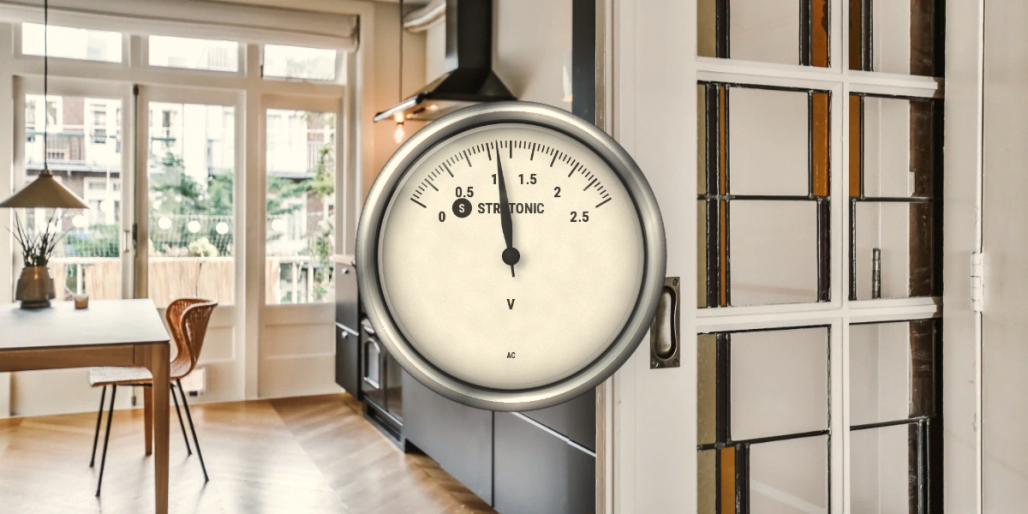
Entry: 1.1V
